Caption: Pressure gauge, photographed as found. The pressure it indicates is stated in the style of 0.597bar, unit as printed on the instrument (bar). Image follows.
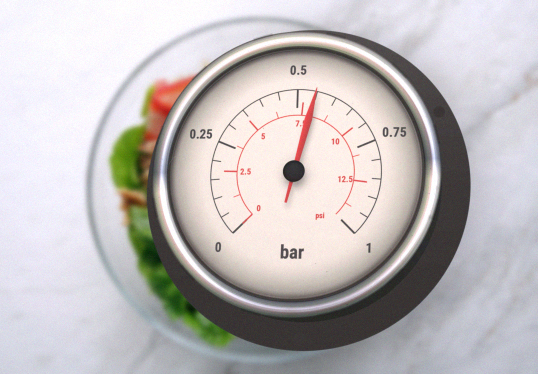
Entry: 0.55bar
